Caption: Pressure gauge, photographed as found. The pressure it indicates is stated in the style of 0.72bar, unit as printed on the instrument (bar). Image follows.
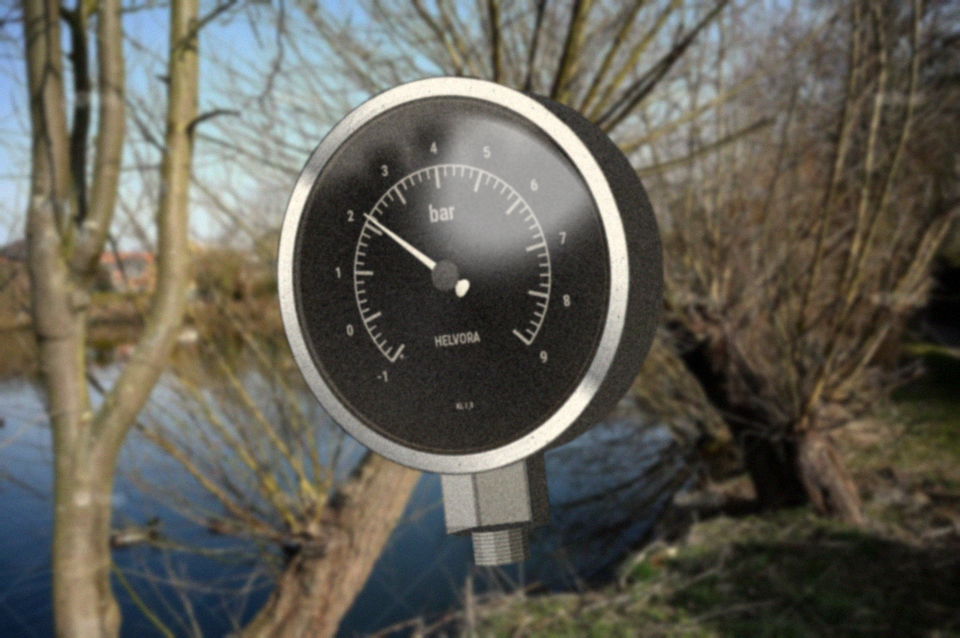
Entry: 2.2bar
